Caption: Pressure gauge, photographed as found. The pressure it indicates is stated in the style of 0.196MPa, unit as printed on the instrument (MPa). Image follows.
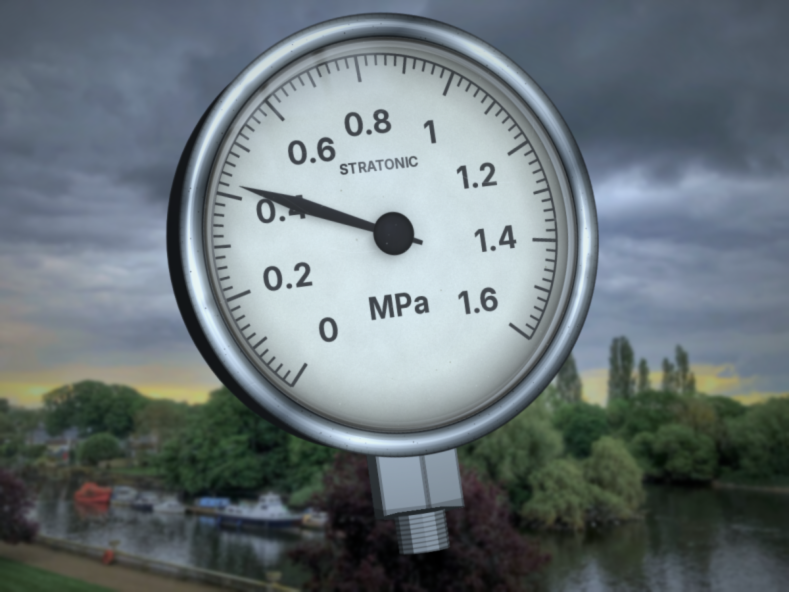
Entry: 0.42MPa
